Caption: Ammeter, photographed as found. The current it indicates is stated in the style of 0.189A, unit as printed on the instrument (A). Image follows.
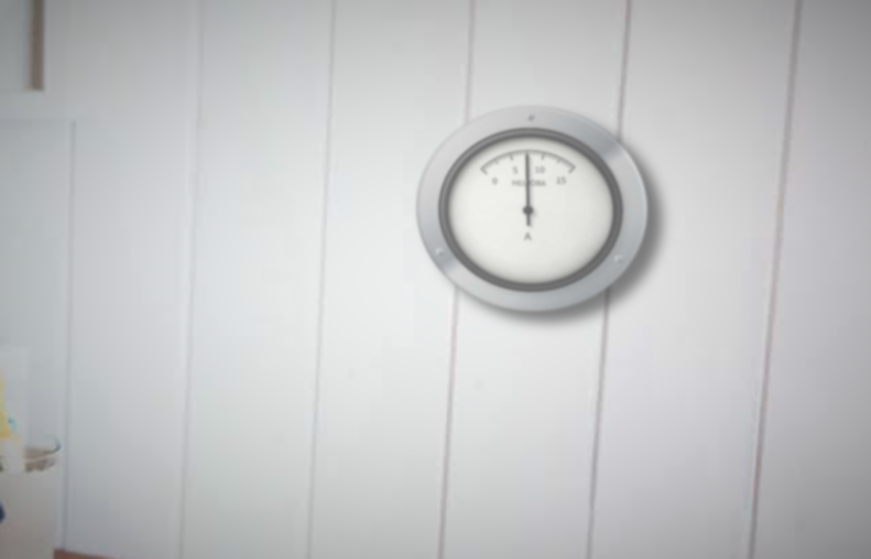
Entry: 7.5A
